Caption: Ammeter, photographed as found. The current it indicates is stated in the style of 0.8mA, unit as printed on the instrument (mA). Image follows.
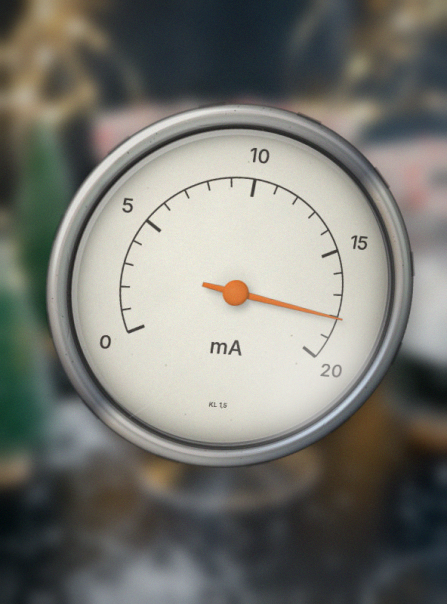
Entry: 18mA
